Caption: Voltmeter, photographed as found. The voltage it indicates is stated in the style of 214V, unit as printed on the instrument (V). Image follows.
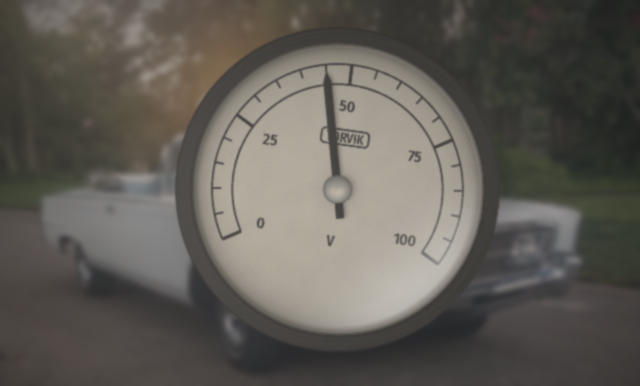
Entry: 45V
